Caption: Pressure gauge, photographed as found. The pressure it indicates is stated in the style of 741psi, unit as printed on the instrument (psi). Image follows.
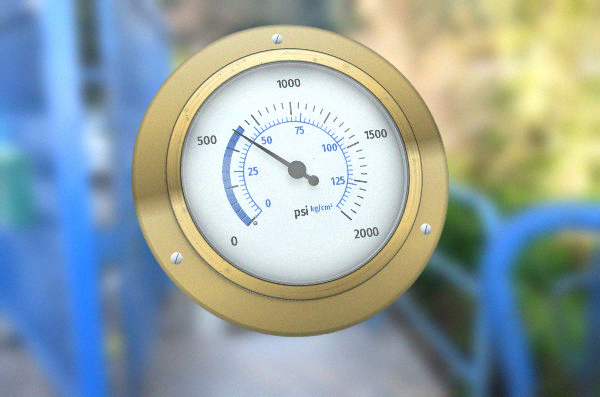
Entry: 600psi
